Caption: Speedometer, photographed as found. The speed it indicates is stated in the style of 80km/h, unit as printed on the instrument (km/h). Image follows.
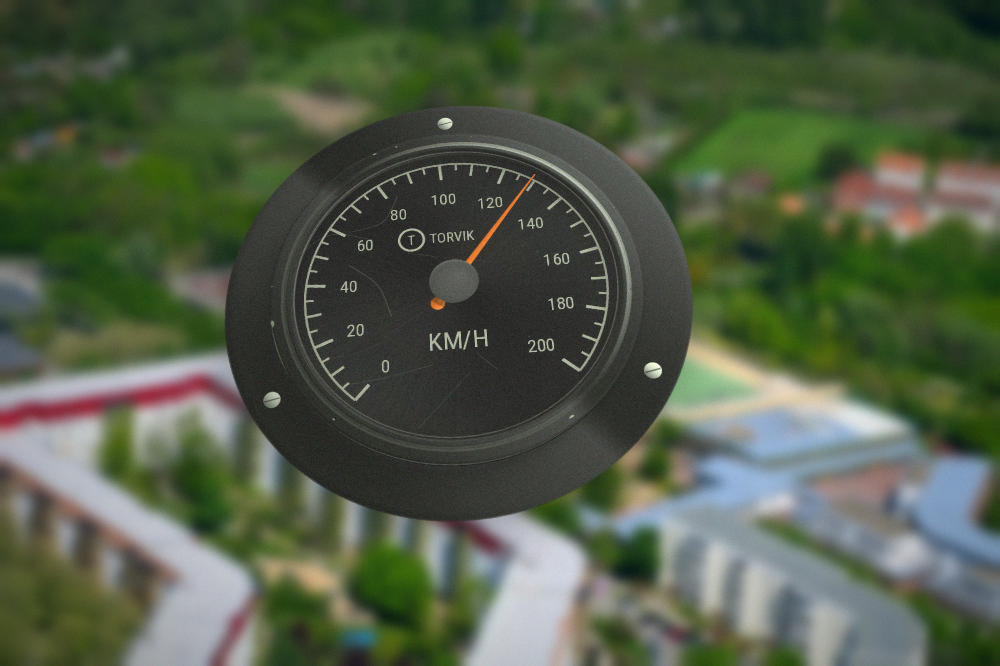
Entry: 130km/h
